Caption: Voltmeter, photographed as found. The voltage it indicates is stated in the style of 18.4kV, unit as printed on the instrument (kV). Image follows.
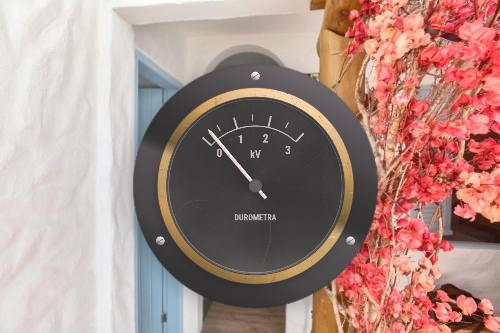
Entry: 0.25kV
